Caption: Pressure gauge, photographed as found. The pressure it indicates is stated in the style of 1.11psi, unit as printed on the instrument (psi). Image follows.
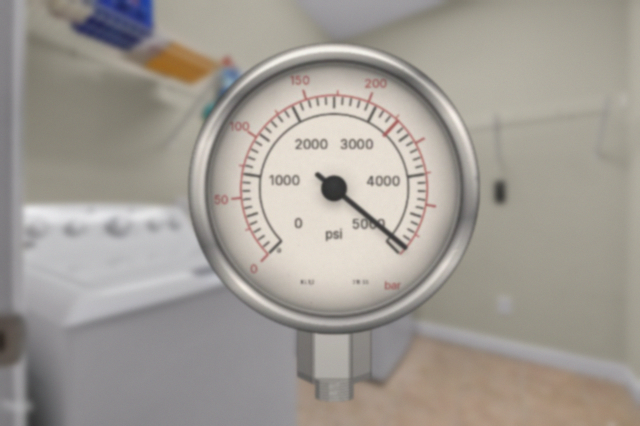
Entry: 4900psi
